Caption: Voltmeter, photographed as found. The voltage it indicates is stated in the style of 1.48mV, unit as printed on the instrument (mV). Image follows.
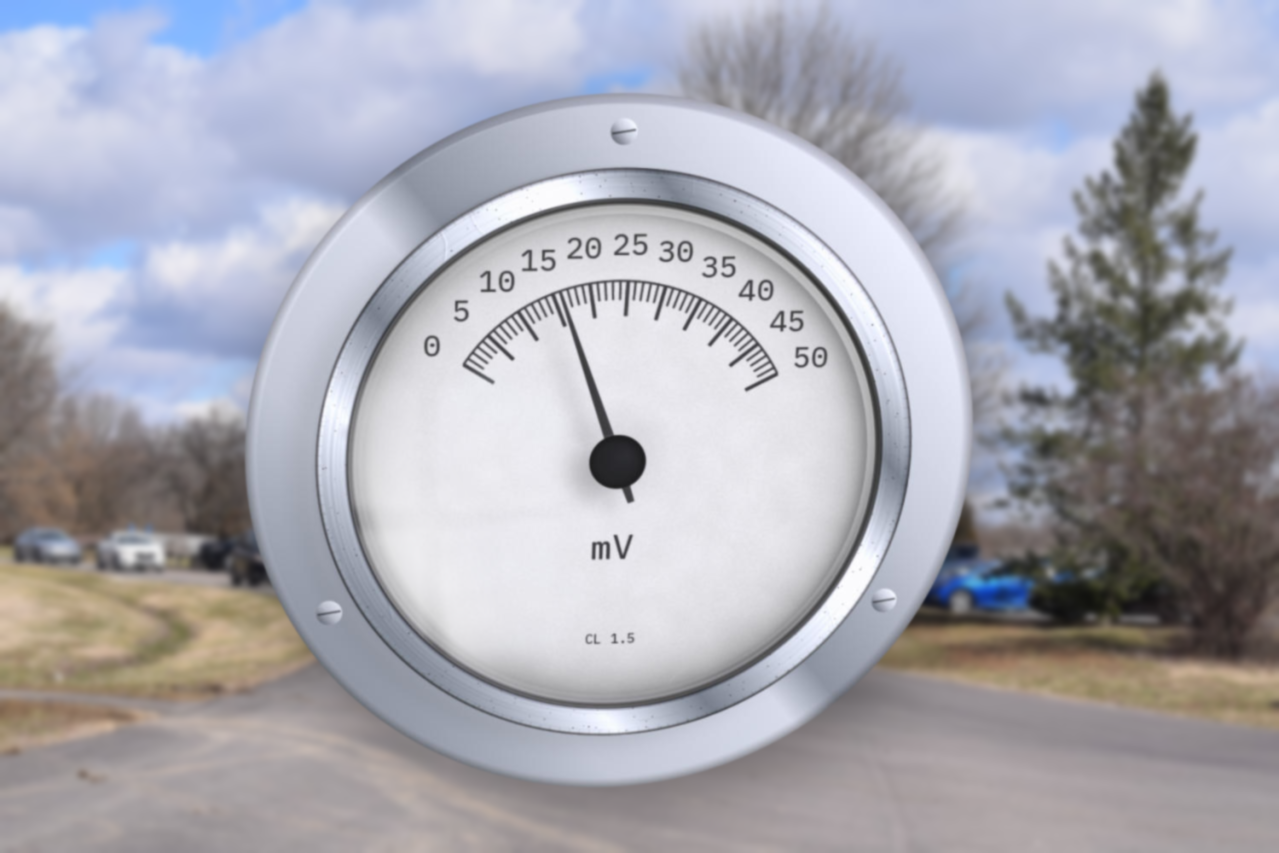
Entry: 16mV
